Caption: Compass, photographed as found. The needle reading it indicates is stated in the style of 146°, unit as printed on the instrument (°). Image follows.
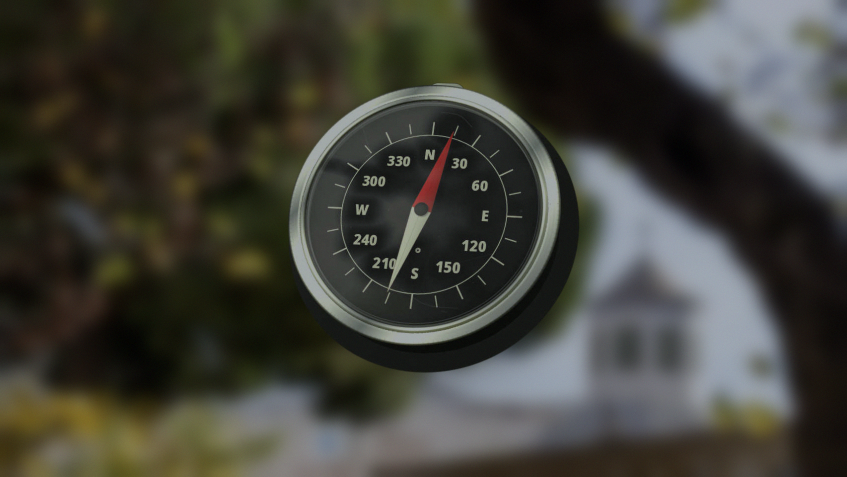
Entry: 15°
